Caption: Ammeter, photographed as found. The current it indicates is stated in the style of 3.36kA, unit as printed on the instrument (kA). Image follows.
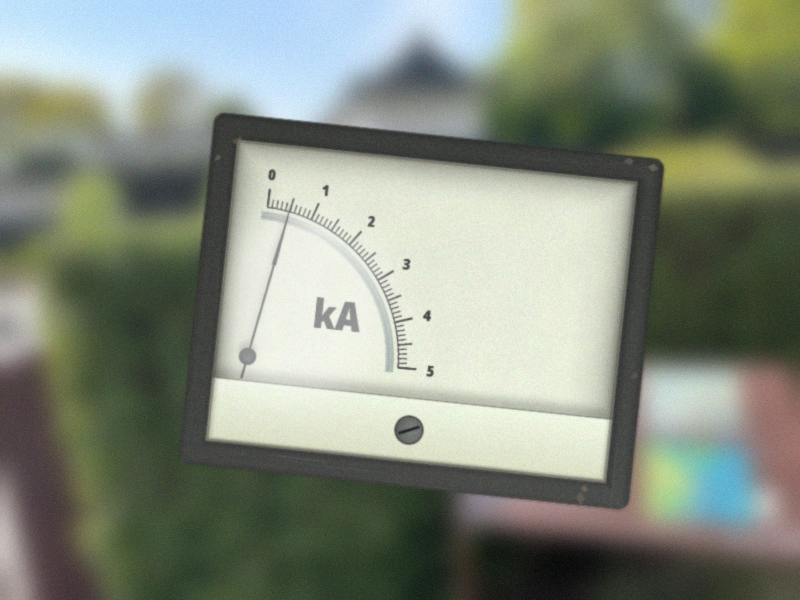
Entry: 0.5kA
